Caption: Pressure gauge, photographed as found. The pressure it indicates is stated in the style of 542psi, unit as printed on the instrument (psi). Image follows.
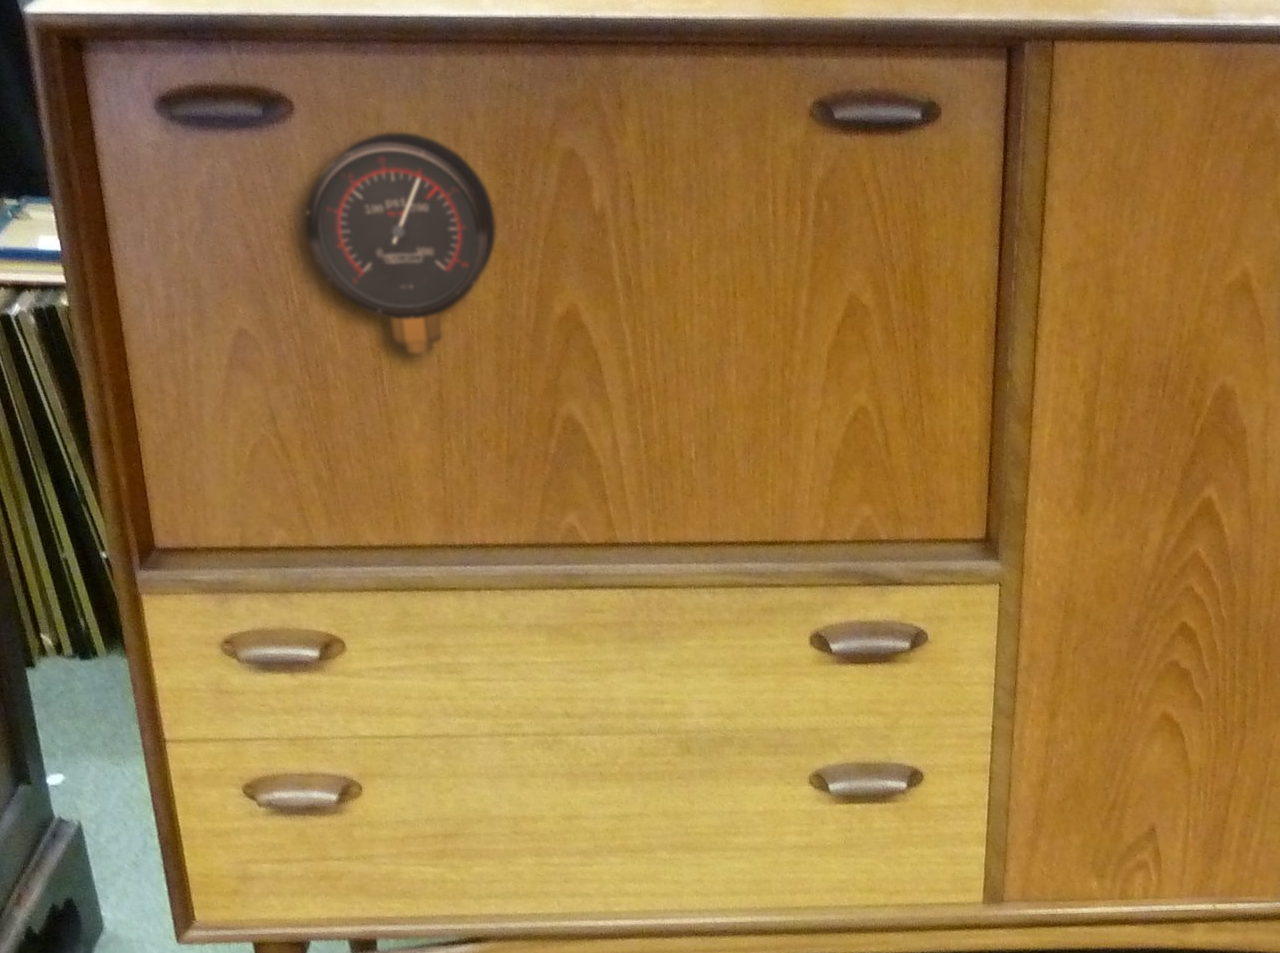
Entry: 180psi
